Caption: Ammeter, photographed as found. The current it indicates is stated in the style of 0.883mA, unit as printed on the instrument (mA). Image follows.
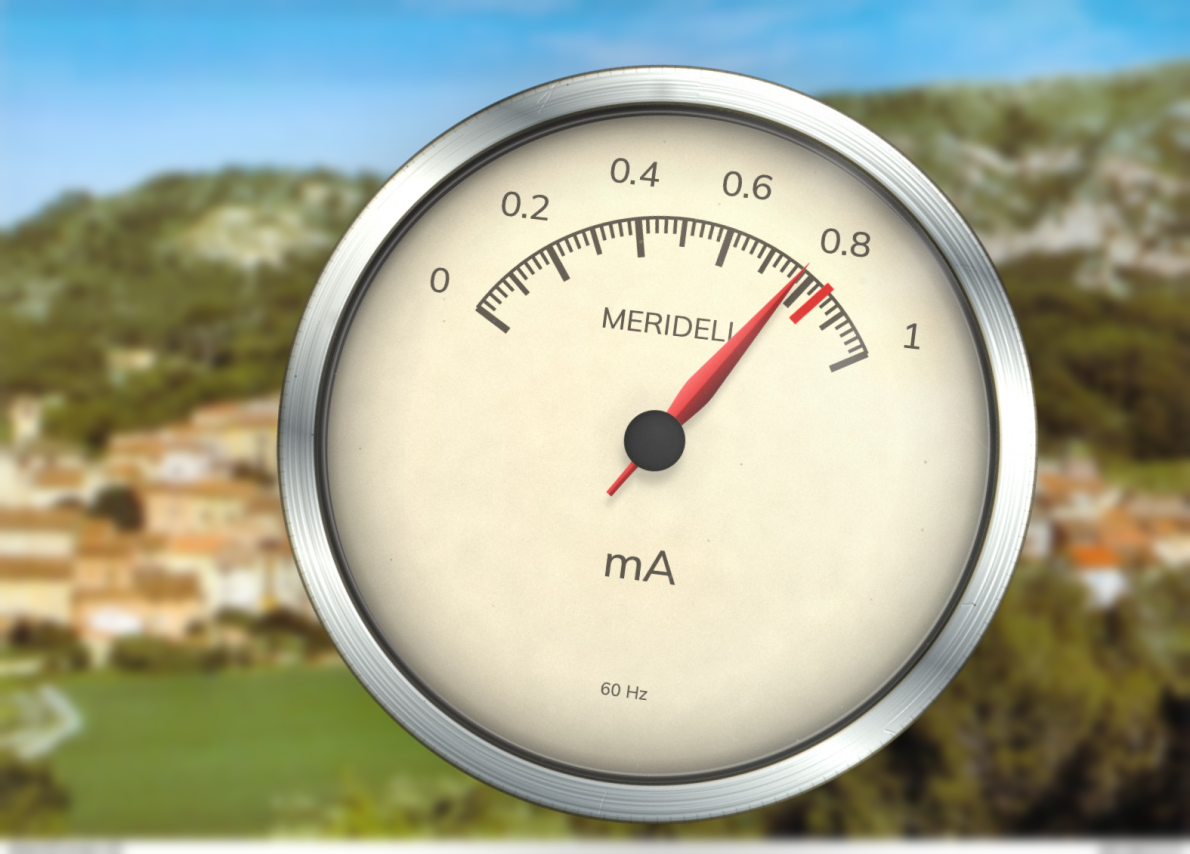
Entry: 0.78mA
